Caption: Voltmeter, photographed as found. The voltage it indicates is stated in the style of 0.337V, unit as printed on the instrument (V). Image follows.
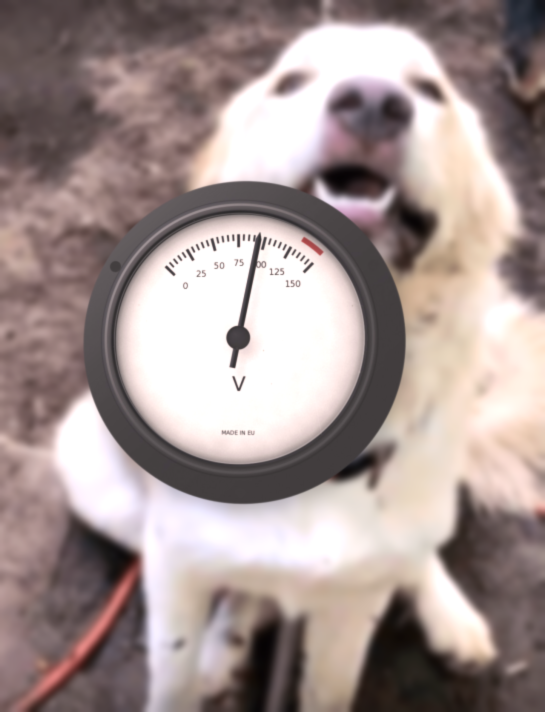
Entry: 95V
